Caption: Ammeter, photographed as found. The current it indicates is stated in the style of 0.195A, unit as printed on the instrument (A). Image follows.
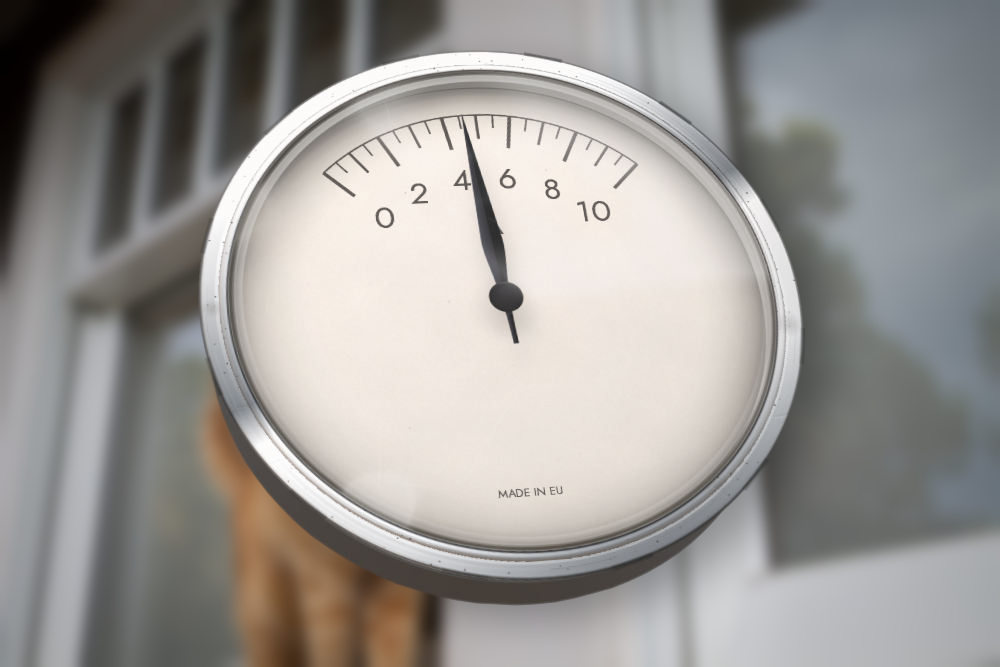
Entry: 4.5A
